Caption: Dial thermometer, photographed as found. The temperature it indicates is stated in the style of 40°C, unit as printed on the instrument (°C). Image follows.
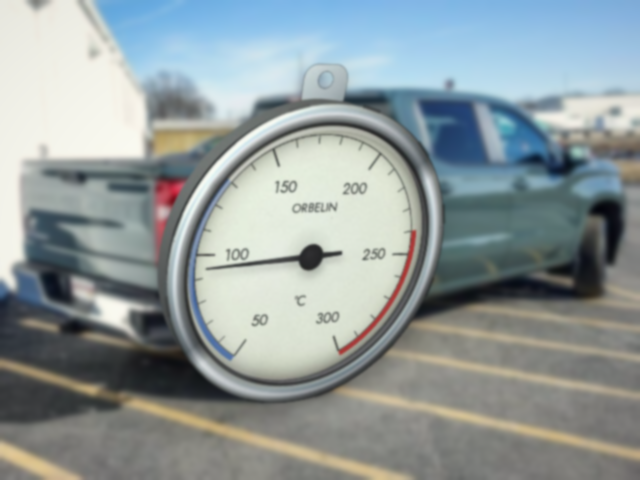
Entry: 95°C
